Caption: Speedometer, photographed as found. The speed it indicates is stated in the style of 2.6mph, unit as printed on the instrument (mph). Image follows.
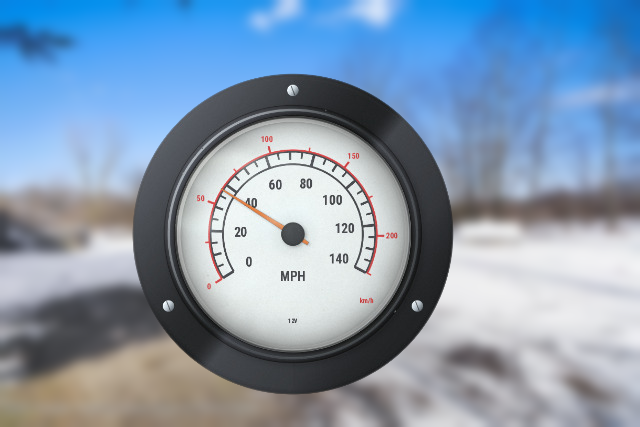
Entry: 37.5mph
